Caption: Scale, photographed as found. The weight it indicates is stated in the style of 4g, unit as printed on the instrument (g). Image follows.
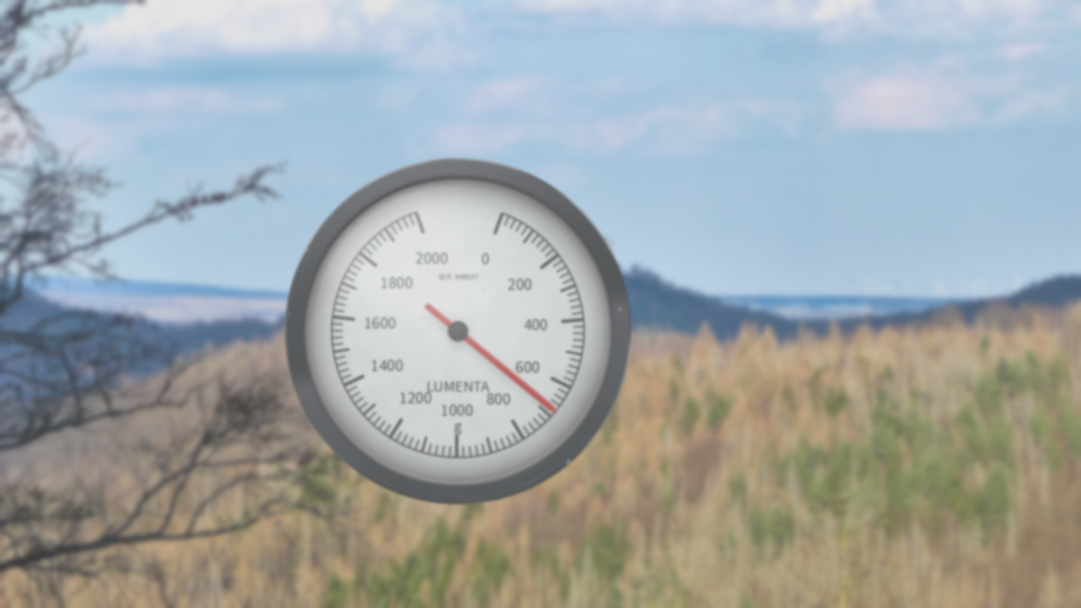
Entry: 680g
